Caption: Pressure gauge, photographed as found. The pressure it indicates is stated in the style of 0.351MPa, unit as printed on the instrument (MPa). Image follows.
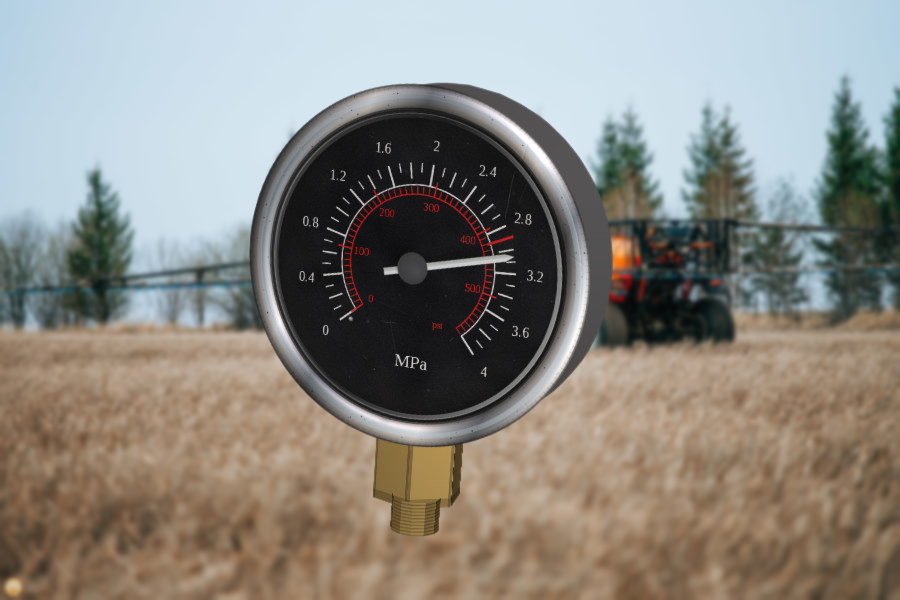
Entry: 3.05MPa
